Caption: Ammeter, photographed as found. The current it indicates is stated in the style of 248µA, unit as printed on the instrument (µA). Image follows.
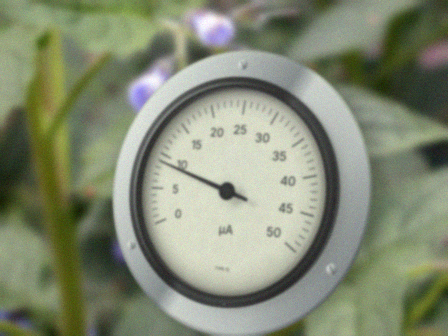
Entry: 9µA
